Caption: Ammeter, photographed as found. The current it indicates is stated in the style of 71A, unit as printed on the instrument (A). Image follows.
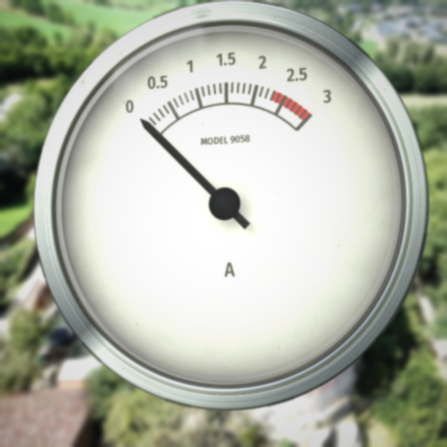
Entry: 0A
